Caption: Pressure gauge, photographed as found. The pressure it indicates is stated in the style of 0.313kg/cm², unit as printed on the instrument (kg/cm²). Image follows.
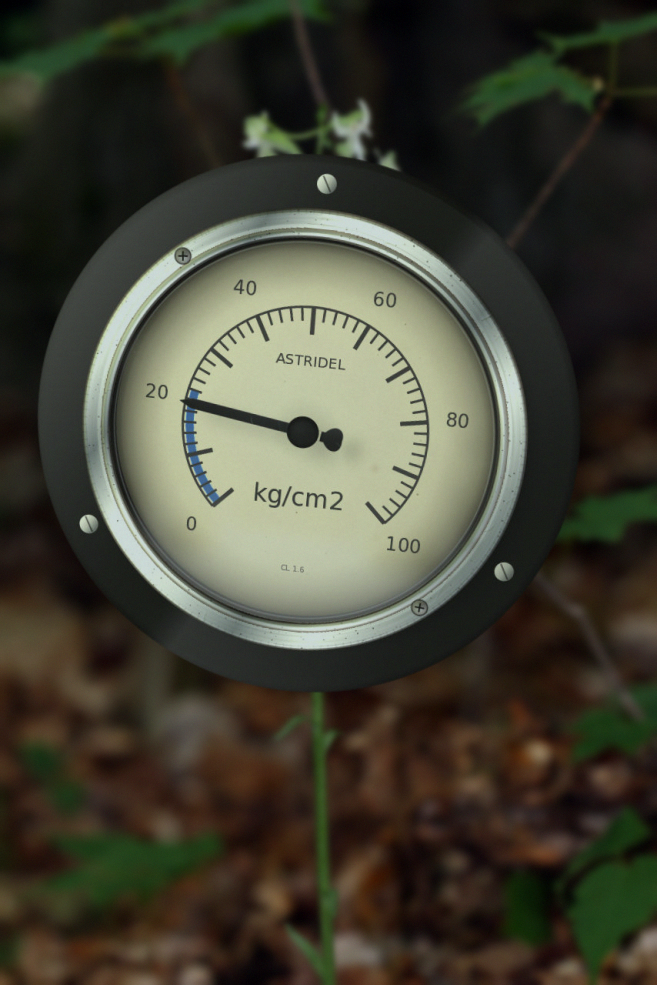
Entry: 20kg/cm²
